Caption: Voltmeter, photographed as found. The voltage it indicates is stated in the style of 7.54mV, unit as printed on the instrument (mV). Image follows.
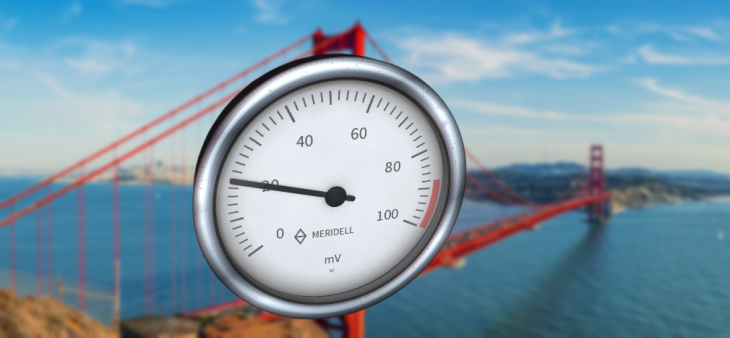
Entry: 20mV
